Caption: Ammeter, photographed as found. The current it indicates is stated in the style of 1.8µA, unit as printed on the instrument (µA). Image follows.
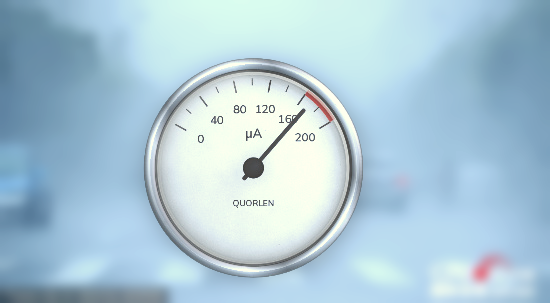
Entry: 170µA
